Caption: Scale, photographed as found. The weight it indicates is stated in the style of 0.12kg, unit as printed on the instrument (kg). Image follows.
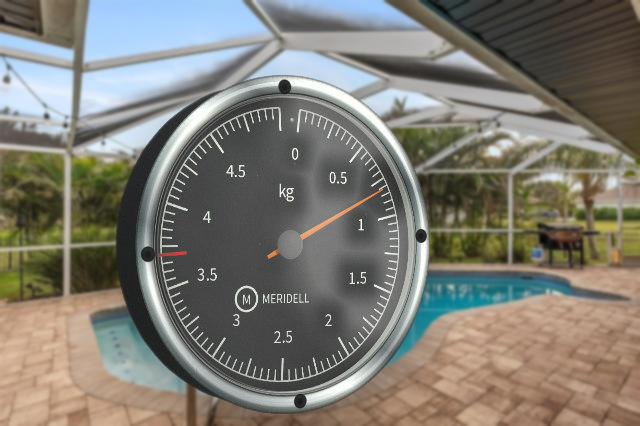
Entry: 0.8kg
